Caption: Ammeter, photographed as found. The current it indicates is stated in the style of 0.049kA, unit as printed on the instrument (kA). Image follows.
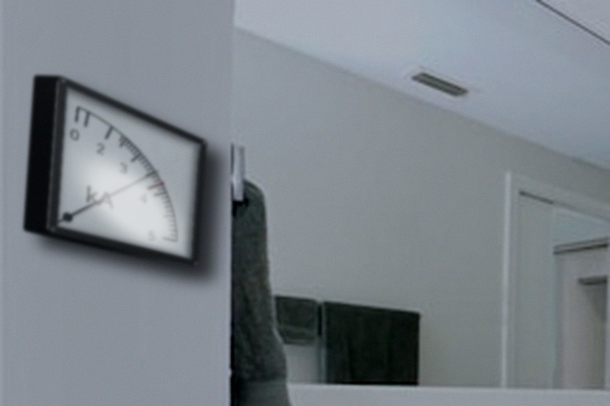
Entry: 3.5kA
